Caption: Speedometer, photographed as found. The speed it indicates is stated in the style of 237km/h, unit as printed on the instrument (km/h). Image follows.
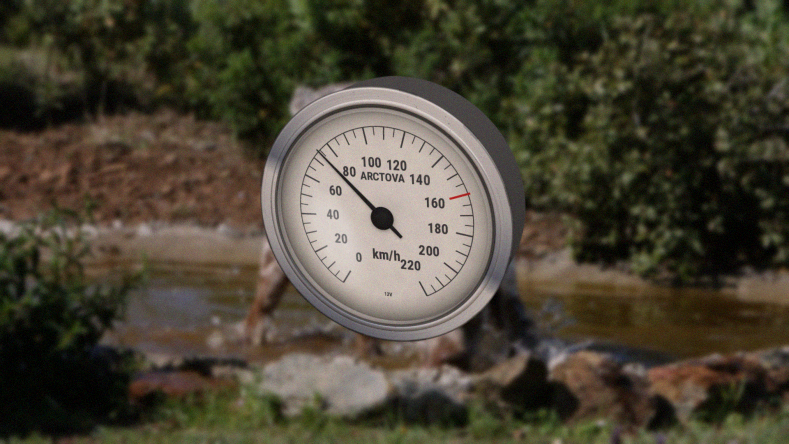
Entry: 75km/h
